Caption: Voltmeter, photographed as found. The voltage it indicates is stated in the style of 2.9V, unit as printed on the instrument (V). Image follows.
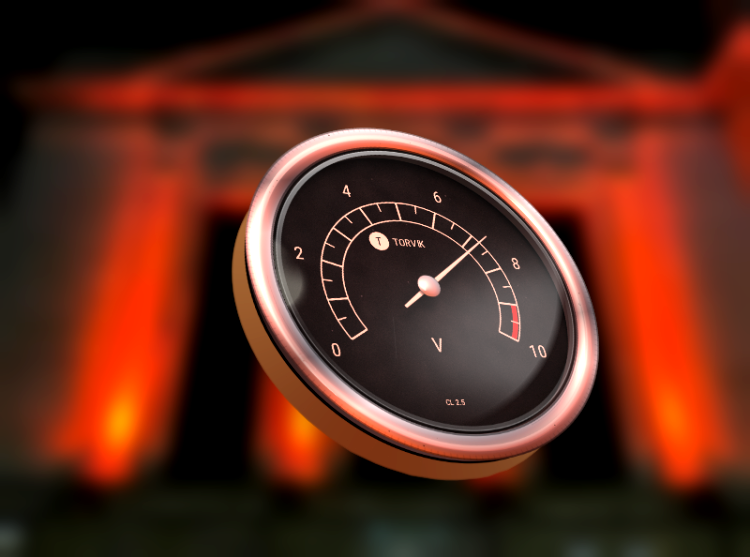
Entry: 7.25V
